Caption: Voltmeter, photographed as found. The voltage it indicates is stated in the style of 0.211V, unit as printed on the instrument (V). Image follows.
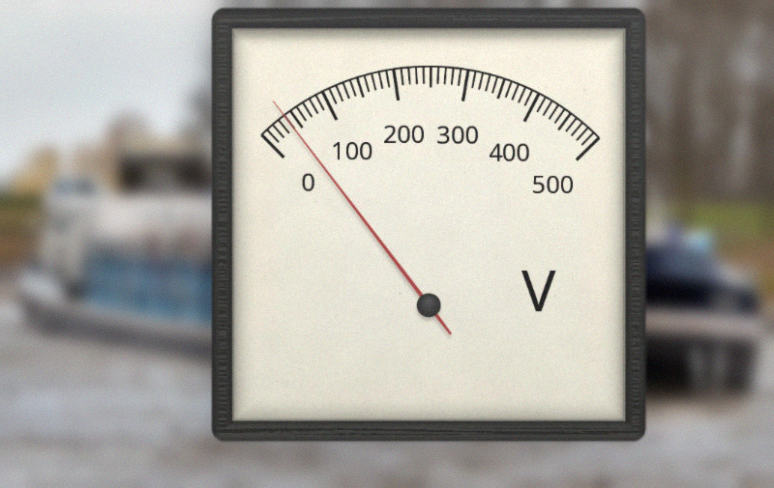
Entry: 40V
